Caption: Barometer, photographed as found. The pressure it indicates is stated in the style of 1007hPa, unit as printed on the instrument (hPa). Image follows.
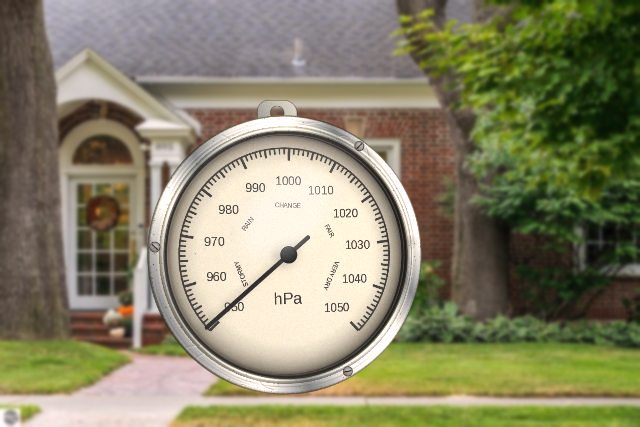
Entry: 951hPa
